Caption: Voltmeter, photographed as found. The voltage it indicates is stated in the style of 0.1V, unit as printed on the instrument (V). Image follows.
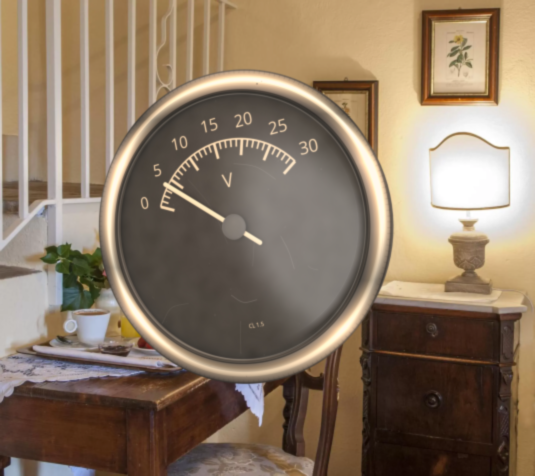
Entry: 4V
